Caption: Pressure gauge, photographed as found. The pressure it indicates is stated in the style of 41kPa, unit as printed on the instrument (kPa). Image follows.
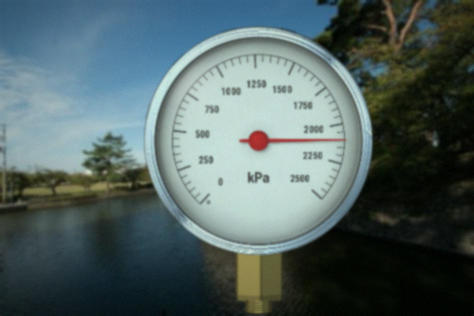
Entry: 2100kPa
